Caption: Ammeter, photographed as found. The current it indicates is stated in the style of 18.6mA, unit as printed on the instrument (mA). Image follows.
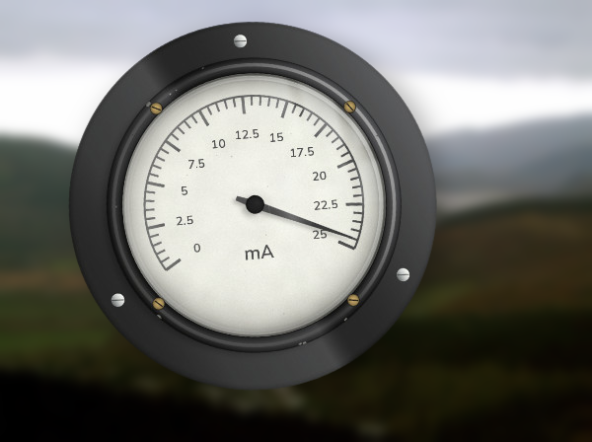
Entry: 24.5mA
